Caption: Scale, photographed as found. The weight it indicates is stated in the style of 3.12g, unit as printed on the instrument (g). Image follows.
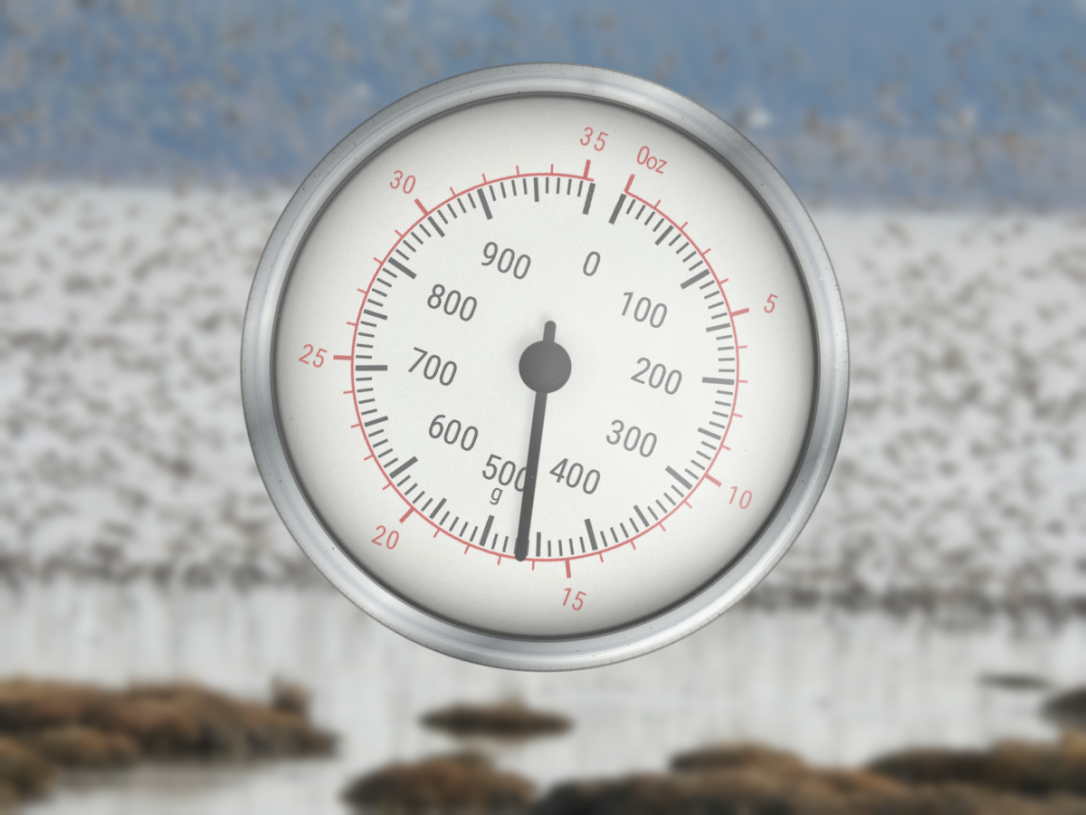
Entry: 465g
